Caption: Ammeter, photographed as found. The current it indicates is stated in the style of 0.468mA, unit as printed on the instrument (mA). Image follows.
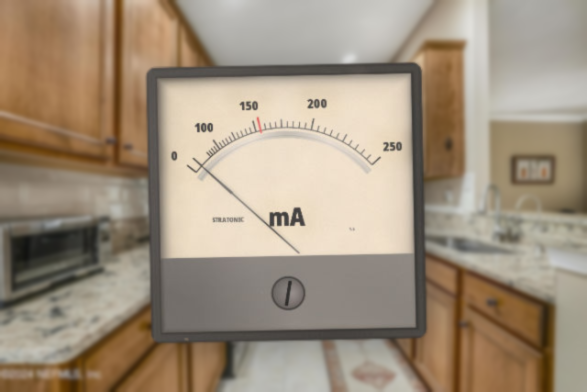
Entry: 50mA
